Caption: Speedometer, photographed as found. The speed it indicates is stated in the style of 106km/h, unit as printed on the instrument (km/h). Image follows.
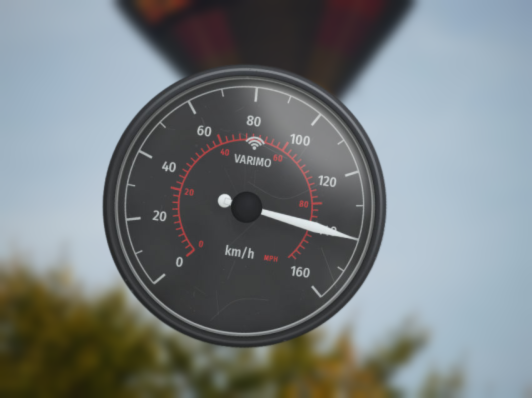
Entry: 140km/h
